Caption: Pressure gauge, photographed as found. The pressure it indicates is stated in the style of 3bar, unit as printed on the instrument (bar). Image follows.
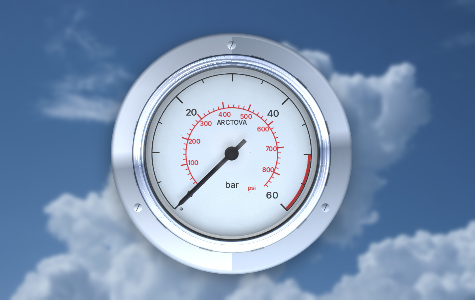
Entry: 0bar
